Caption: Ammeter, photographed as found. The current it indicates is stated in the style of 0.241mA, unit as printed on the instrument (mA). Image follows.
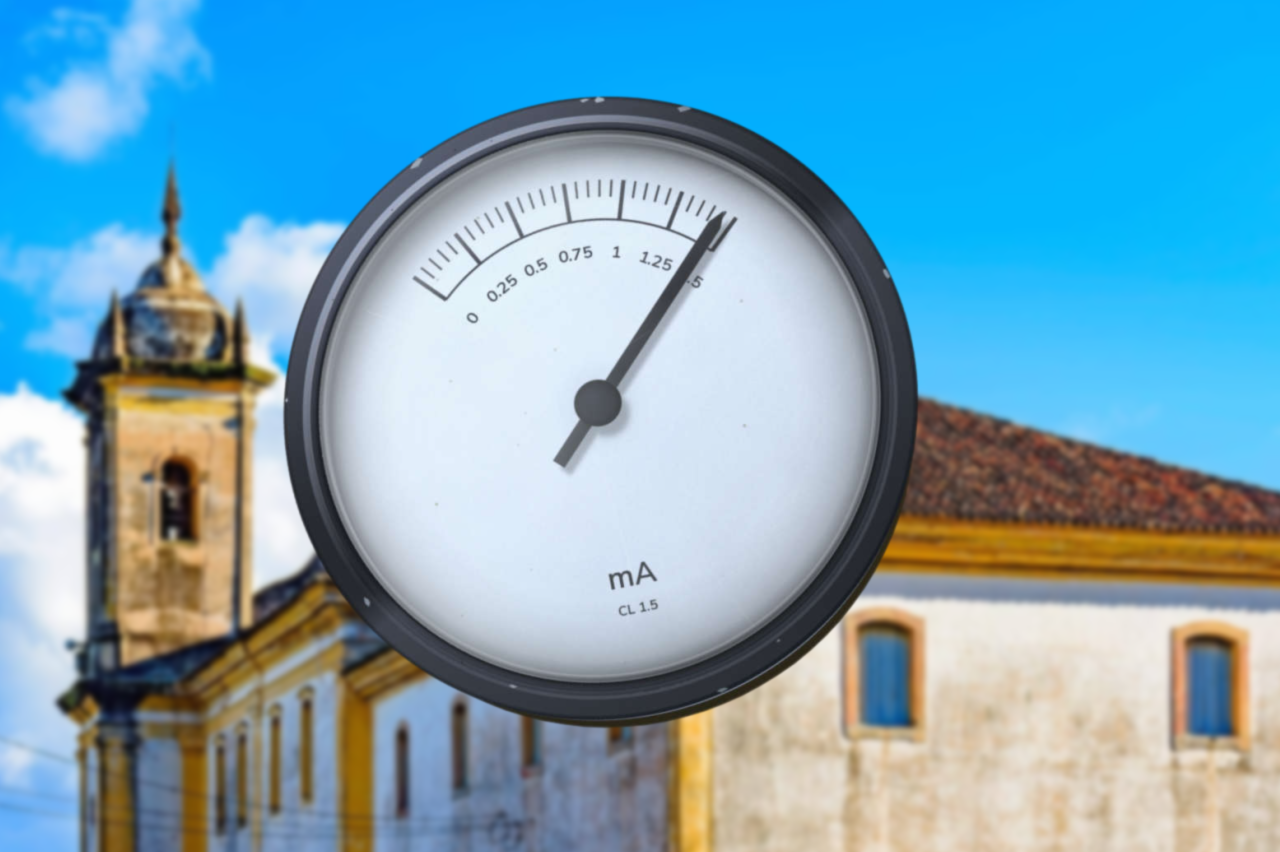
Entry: 1.45mA
